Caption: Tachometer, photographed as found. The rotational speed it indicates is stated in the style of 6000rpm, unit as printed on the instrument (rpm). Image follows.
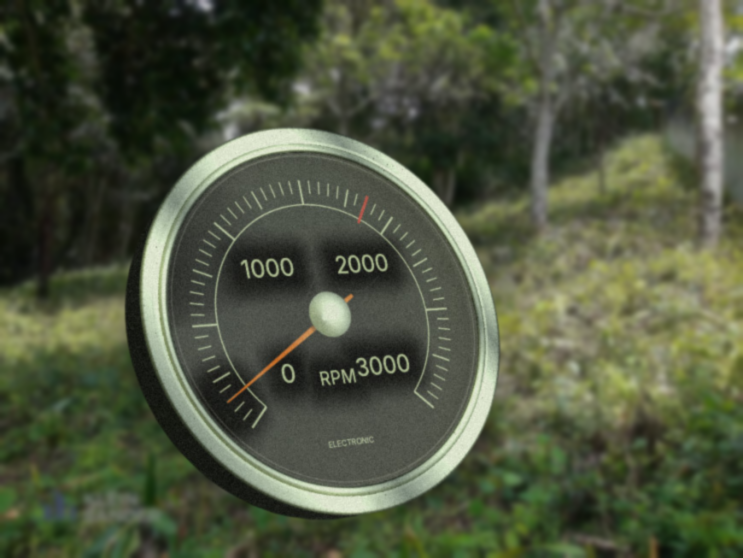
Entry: 150rpm
